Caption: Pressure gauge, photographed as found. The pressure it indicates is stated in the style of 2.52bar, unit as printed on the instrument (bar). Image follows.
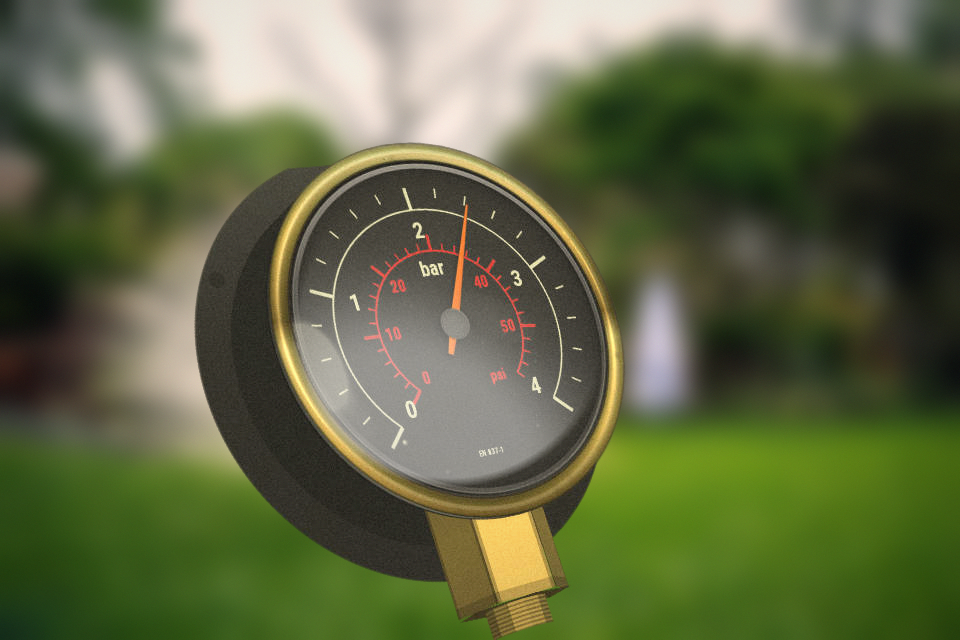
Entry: 2.4bar
